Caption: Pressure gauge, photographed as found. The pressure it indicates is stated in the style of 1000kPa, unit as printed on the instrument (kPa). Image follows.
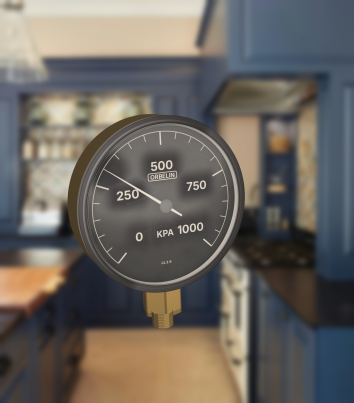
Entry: 300kPa
